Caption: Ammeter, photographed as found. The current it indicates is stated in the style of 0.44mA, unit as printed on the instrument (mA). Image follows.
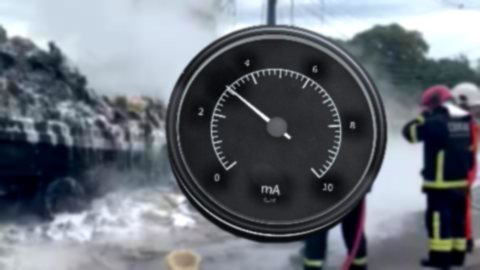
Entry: 3mA
